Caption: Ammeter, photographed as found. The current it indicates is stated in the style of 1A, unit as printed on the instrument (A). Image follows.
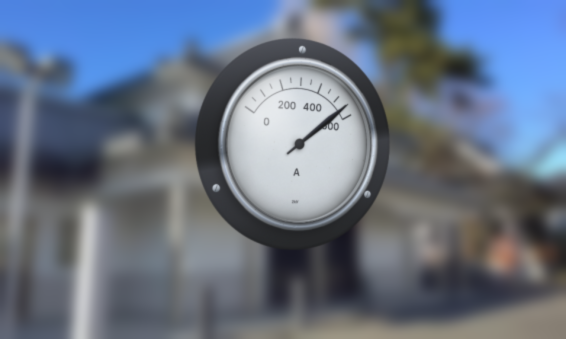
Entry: 550A
